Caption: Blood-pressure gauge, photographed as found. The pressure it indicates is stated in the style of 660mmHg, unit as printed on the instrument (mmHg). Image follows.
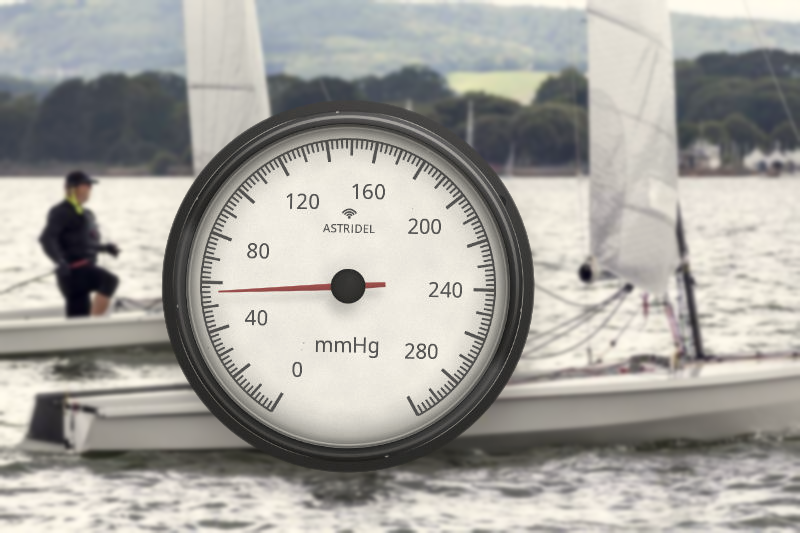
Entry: 56mmHg
